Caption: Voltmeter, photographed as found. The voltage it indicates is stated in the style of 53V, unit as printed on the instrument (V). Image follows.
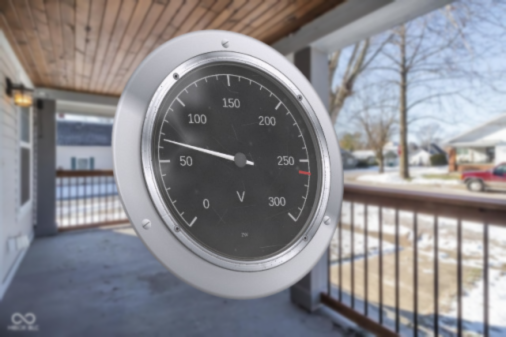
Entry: 65V
